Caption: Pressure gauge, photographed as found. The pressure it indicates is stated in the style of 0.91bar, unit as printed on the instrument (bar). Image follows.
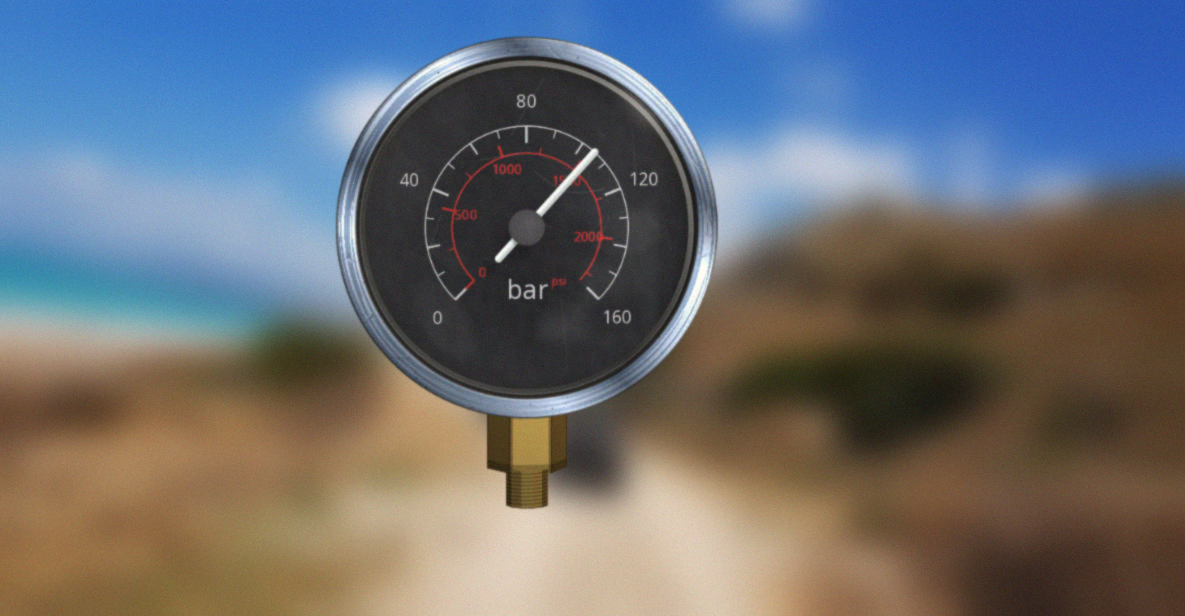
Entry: 105bar
